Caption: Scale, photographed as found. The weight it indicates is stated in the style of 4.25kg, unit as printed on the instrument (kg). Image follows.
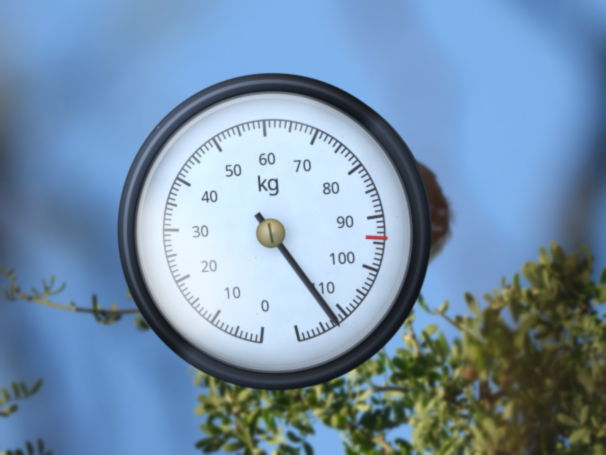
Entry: 112kg
